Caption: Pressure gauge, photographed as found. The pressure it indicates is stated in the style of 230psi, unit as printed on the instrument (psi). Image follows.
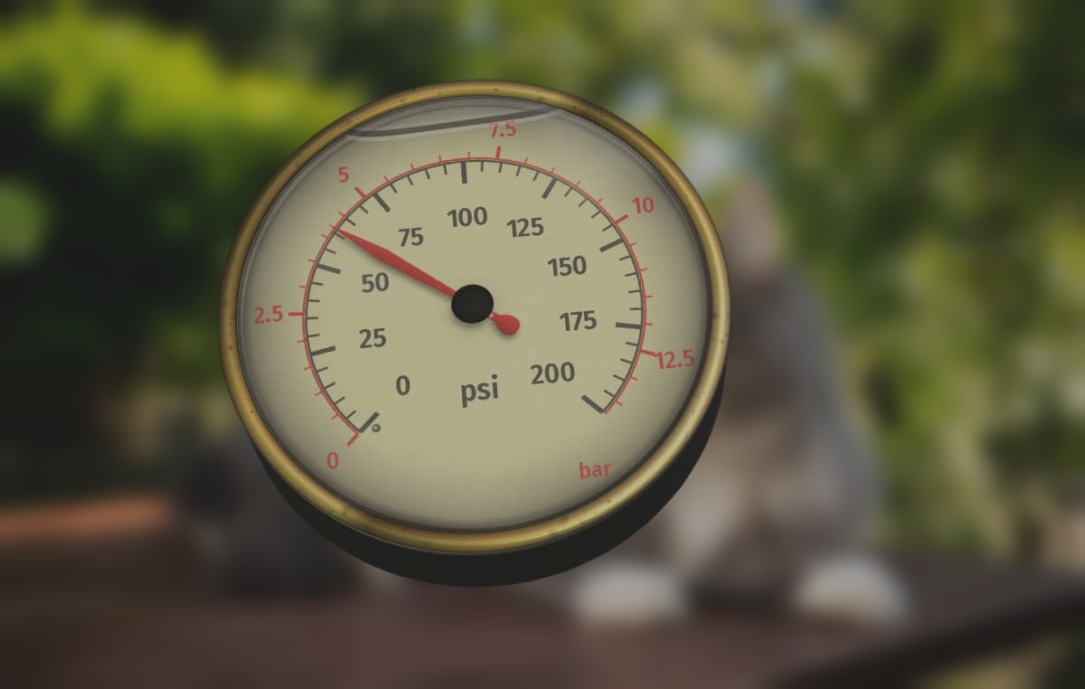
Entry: 60psi
